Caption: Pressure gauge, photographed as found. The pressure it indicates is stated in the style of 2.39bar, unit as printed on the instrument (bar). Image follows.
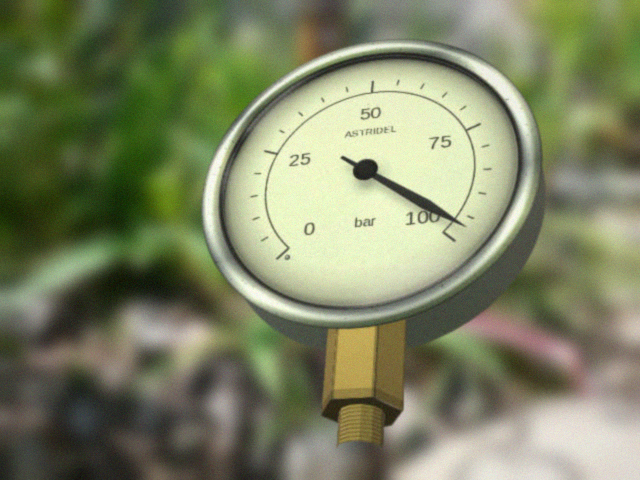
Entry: 97.5bar
